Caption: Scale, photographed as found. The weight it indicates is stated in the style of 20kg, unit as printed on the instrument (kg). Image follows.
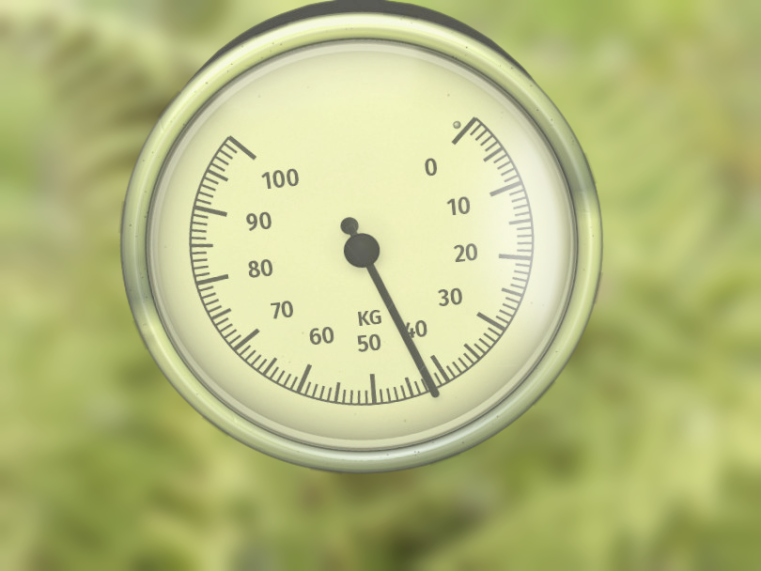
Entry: 42kg
